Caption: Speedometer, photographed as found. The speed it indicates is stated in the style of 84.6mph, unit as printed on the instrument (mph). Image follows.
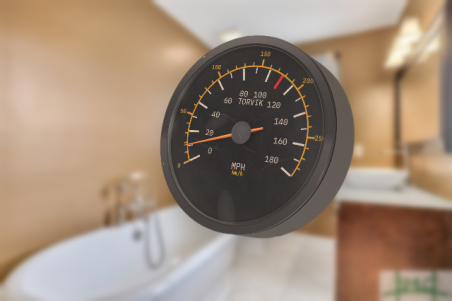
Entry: 10mph
